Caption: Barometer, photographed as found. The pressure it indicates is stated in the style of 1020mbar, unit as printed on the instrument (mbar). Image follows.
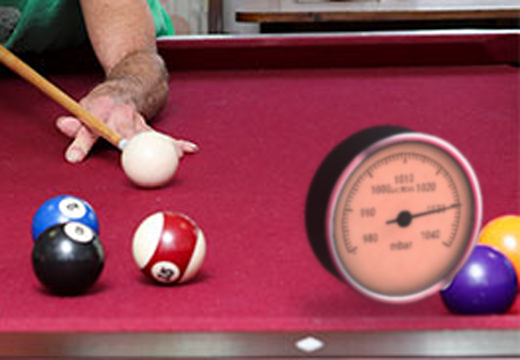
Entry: 1030mbar
